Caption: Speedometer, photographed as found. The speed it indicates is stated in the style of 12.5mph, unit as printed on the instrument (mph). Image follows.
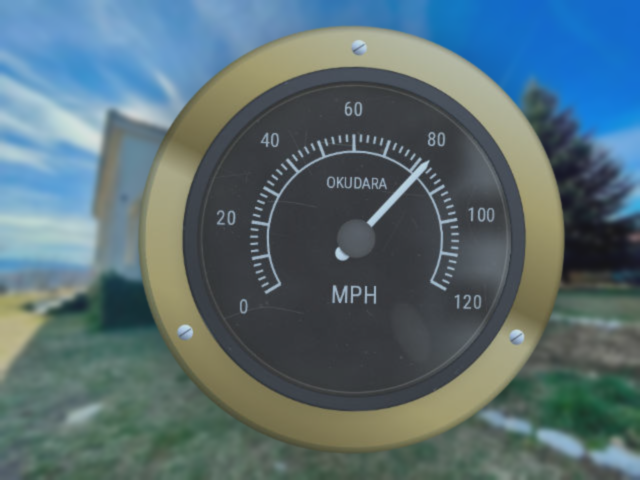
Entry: 82mph
